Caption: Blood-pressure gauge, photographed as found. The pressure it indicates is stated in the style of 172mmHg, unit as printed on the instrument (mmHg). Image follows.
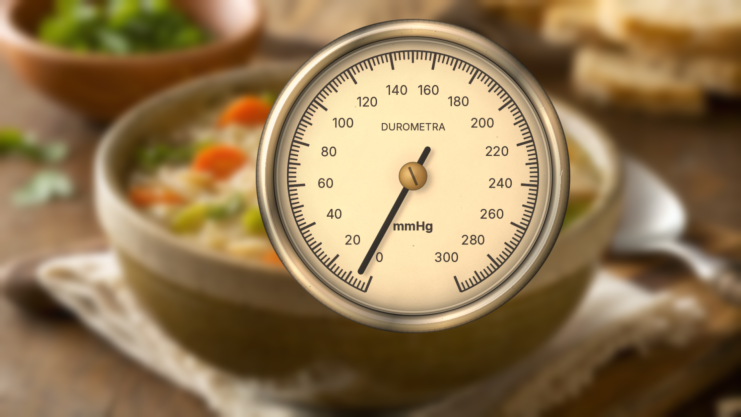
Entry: 6mmHg
